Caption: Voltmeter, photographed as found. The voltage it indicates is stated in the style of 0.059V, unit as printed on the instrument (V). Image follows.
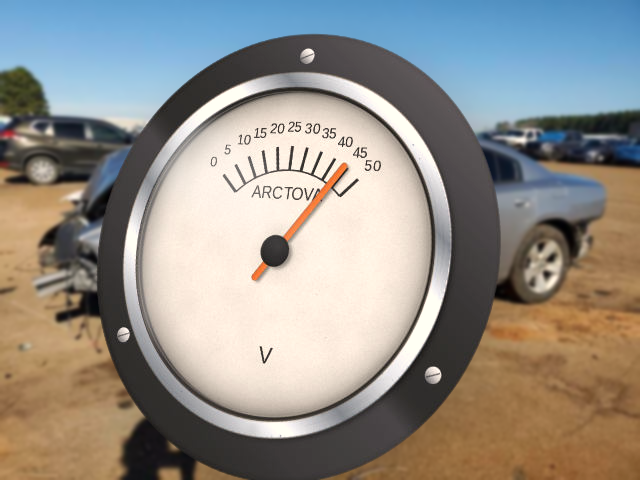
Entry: 45V
